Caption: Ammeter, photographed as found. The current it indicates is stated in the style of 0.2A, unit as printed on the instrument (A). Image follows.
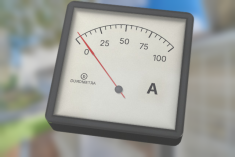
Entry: 5A
